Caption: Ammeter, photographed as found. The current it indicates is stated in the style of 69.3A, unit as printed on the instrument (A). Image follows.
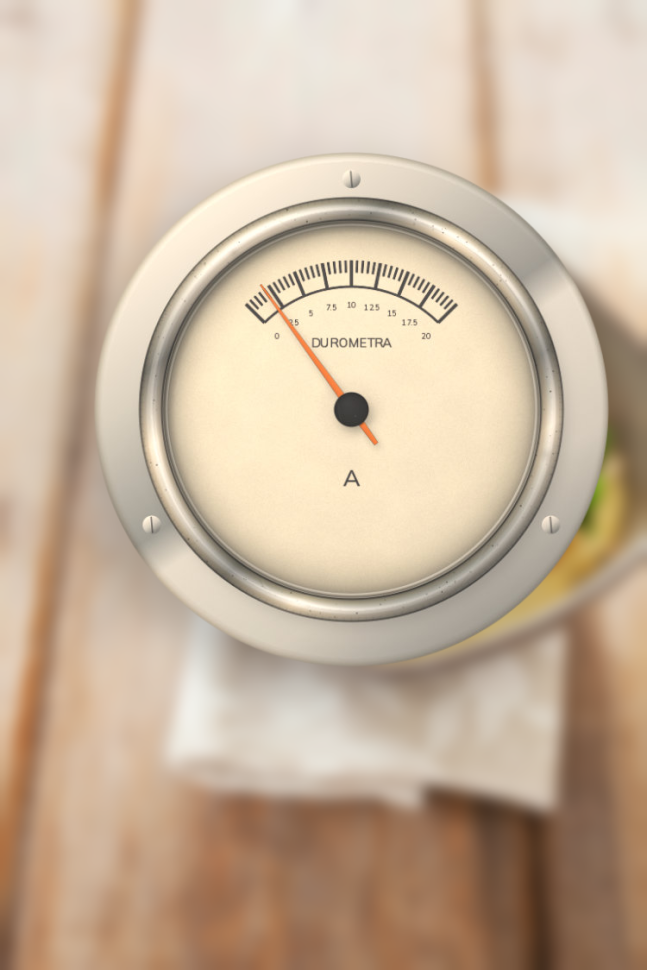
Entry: 2A
